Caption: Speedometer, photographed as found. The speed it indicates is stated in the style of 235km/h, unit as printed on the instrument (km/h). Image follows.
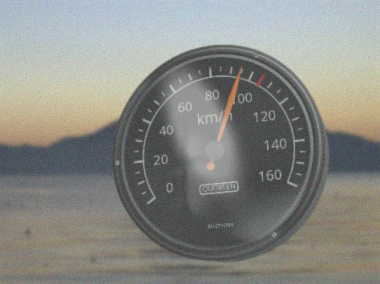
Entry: 95km/h
